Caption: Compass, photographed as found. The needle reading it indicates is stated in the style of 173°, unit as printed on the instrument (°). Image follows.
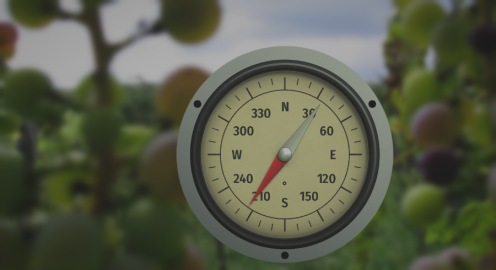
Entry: 215°
